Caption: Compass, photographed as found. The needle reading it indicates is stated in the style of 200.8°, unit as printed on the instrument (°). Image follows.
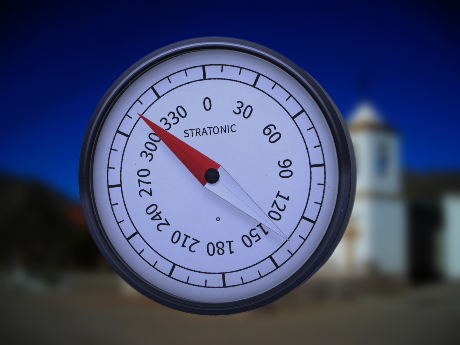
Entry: 315°
